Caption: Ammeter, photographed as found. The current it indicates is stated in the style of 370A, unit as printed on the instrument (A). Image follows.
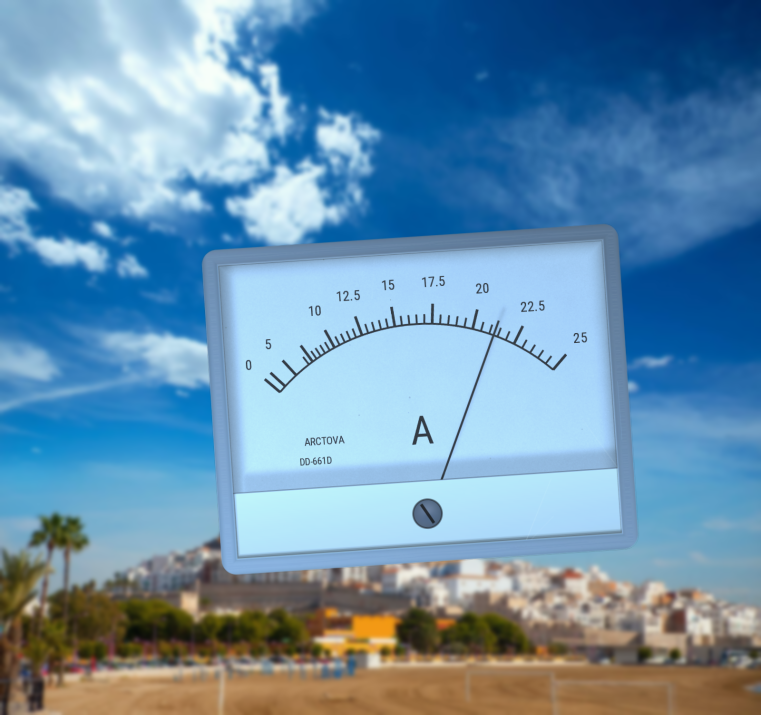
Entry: 21.25A
